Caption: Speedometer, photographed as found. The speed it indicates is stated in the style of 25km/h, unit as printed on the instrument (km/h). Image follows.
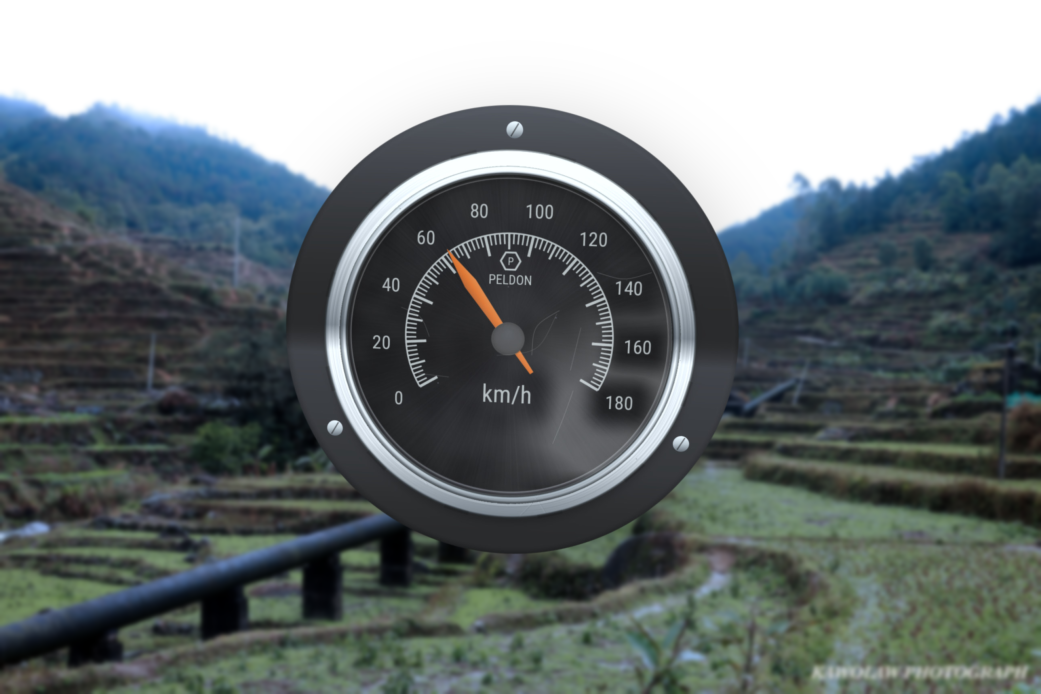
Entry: 64km/h
